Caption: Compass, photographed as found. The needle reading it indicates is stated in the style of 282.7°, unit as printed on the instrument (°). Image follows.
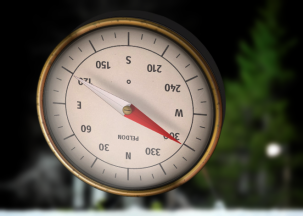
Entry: 300°
